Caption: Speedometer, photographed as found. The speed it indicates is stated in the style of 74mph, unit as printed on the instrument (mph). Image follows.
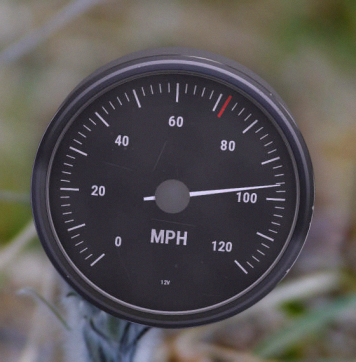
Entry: 96mph
